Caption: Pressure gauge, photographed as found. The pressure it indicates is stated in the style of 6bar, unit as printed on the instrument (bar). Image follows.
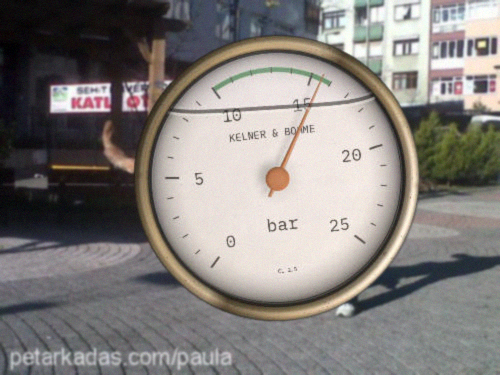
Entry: 15.5bar
